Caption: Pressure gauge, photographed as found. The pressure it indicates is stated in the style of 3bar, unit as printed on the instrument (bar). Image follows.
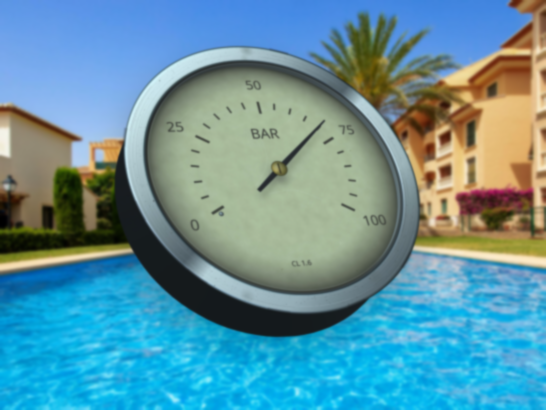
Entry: 70bar
